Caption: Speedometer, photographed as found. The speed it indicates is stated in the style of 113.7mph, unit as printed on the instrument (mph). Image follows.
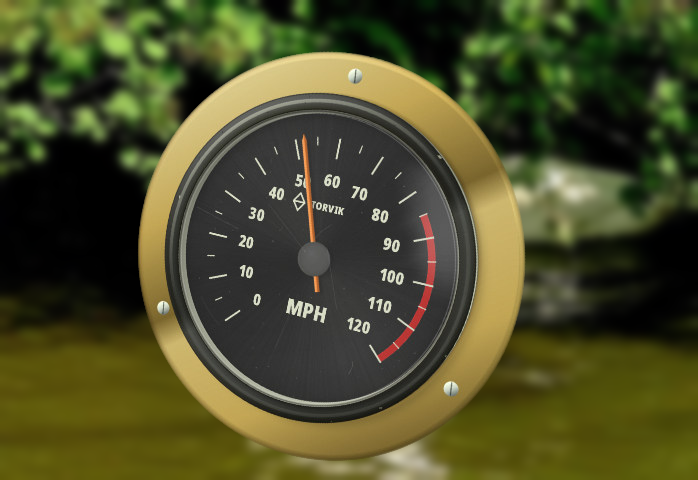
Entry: 52.5mph
